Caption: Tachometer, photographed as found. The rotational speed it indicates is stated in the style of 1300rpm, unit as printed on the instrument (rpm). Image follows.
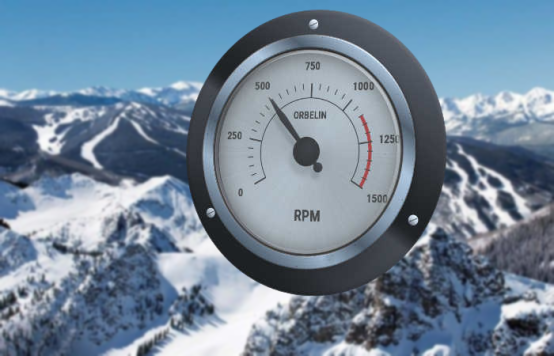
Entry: 500rpm
